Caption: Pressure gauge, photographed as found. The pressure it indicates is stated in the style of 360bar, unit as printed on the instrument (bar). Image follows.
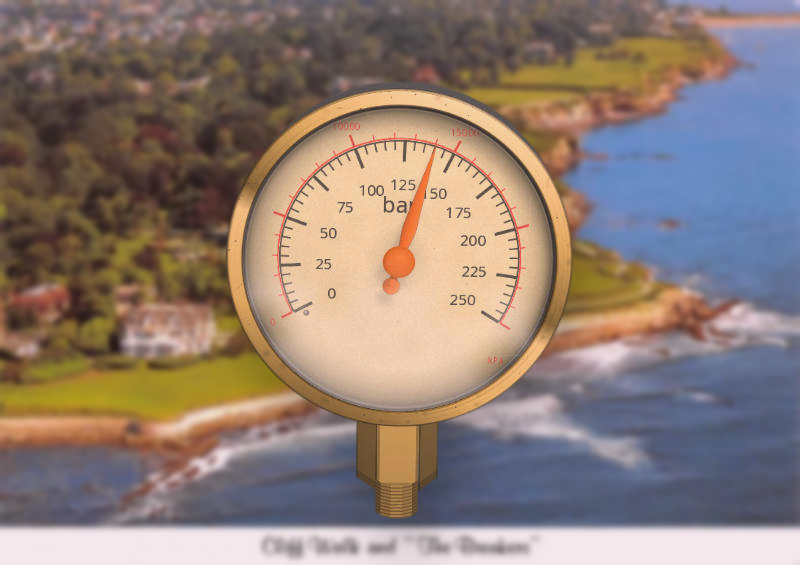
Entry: 140bar
